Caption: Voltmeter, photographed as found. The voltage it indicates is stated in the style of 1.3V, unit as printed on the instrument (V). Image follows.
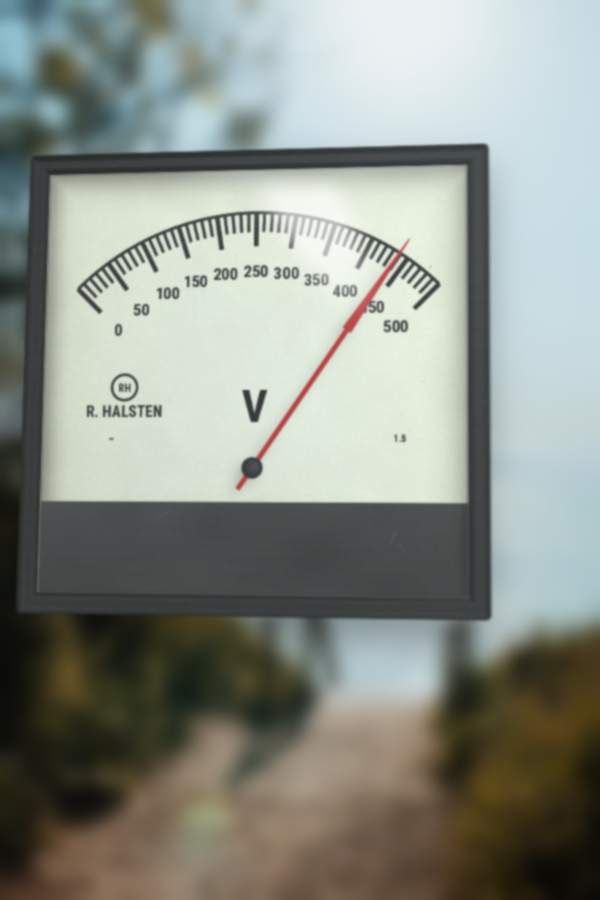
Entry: 440V
